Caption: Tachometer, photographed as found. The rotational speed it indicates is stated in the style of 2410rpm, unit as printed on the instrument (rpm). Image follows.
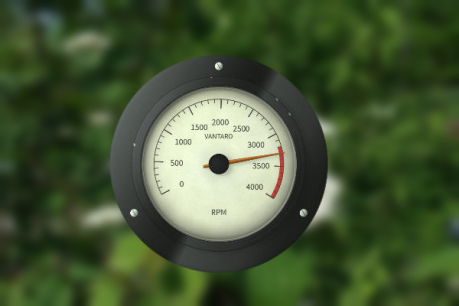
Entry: 3300rpm
